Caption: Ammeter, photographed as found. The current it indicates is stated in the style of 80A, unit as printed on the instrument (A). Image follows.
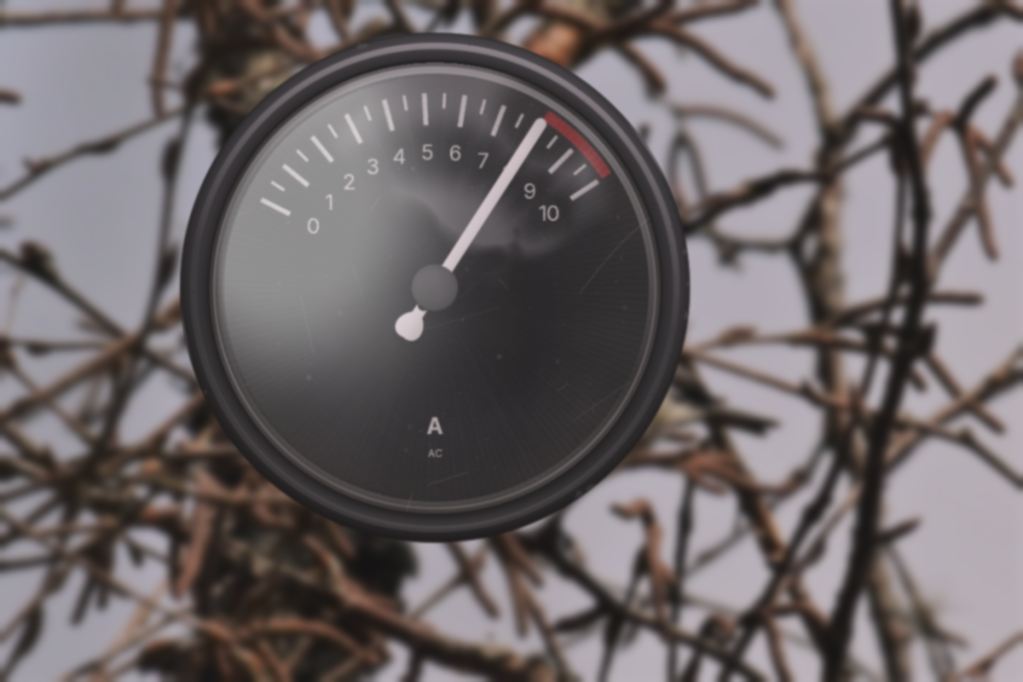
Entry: 8A
